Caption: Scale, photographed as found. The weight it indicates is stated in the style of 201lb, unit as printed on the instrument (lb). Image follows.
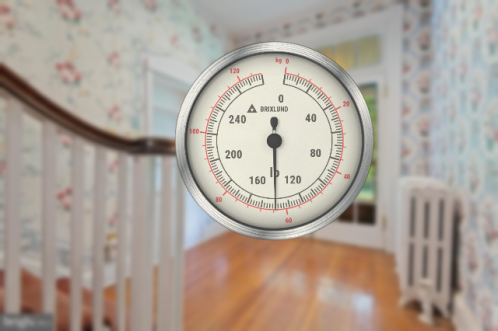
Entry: 140lb
